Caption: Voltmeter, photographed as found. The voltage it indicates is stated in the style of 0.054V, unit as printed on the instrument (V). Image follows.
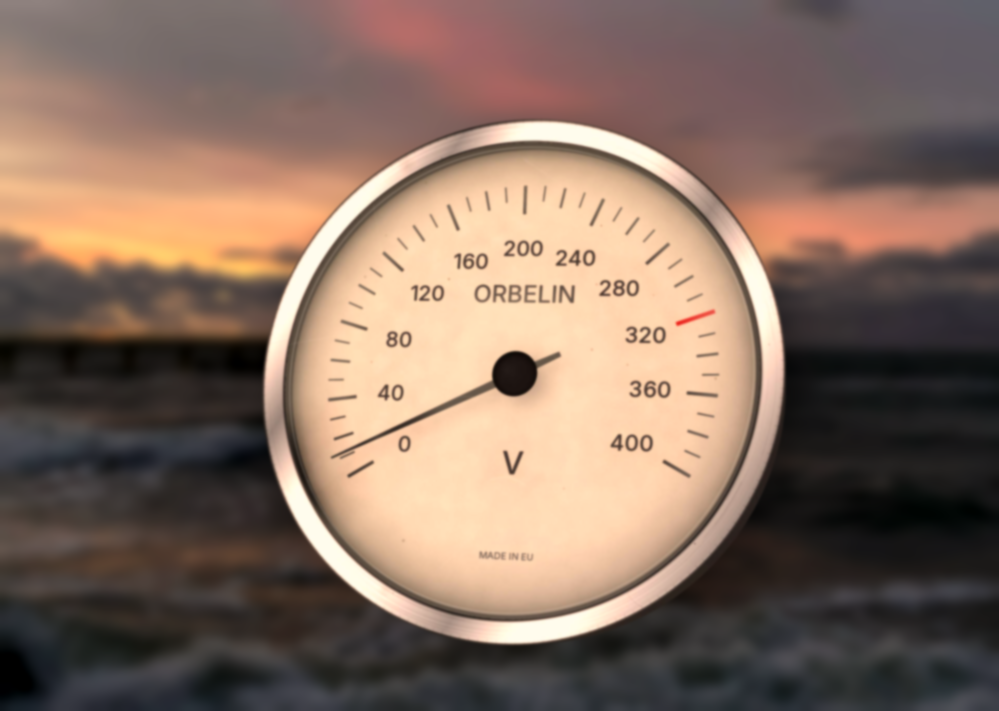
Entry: 10V
